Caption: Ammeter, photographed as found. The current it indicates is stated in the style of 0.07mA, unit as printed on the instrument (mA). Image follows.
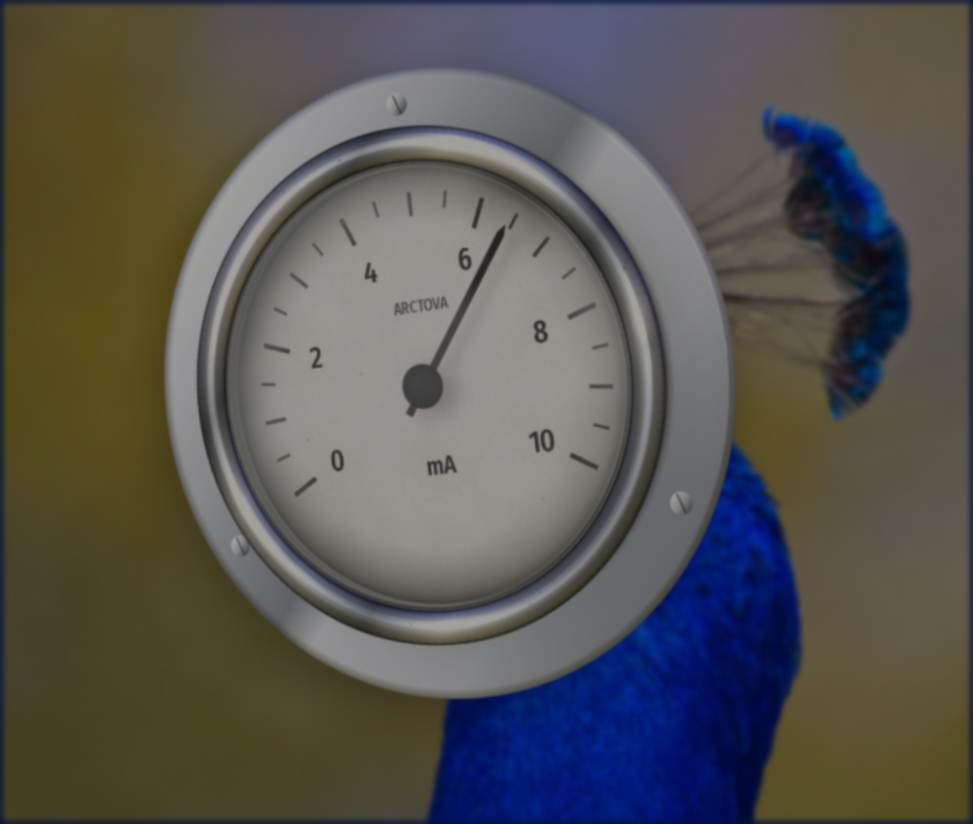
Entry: 6.5mA
